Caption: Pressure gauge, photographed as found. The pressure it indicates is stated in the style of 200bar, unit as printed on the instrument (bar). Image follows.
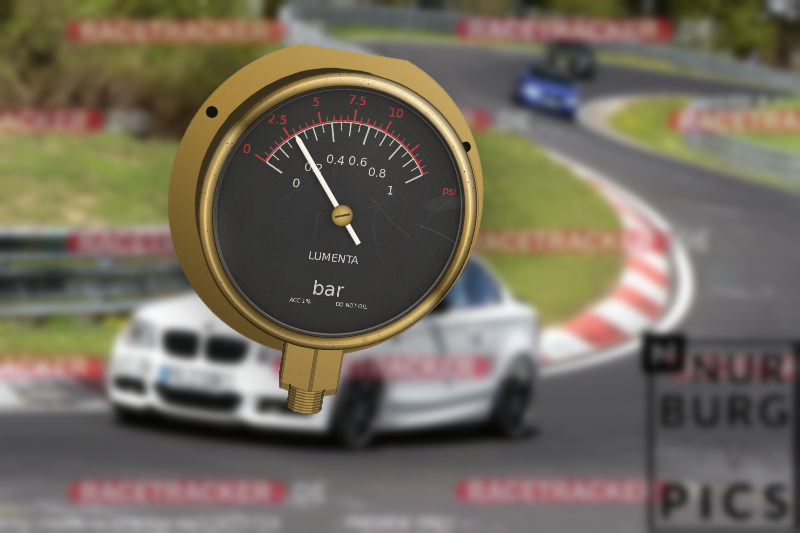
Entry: 0.2bar
